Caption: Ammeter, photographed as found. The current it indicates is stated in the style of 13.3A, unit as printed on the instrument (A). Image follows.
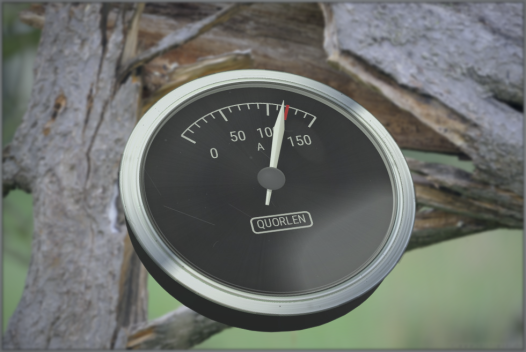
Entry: 115A
